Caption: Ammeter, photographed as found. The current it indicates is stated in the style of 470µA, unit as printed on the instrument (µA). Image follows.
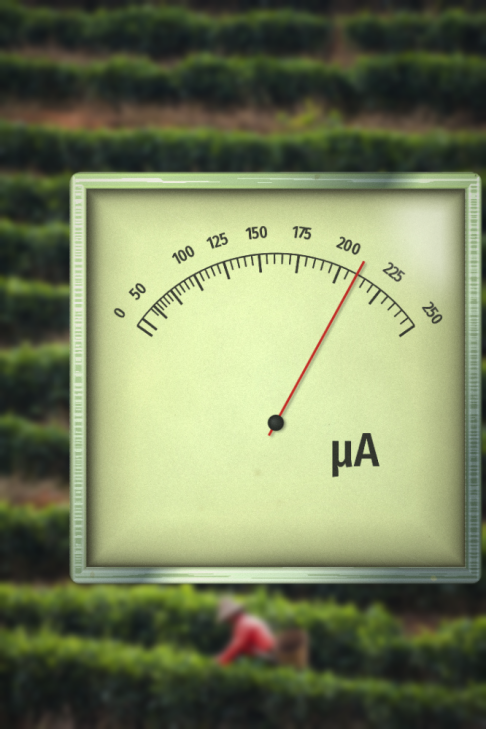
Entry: 210µA
